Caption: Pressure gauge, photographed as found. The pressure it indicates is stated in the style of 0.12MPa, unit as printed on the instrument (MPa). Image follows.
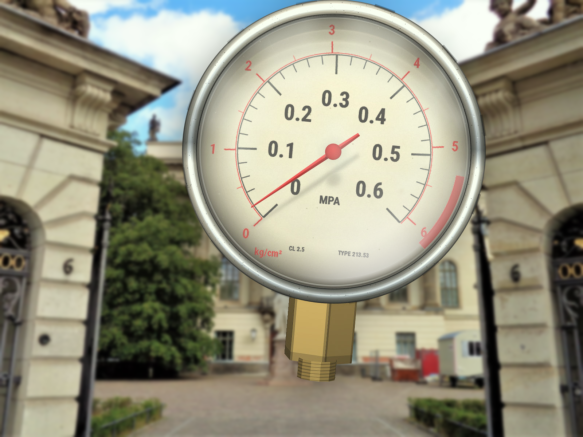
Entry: 0.02MPa
